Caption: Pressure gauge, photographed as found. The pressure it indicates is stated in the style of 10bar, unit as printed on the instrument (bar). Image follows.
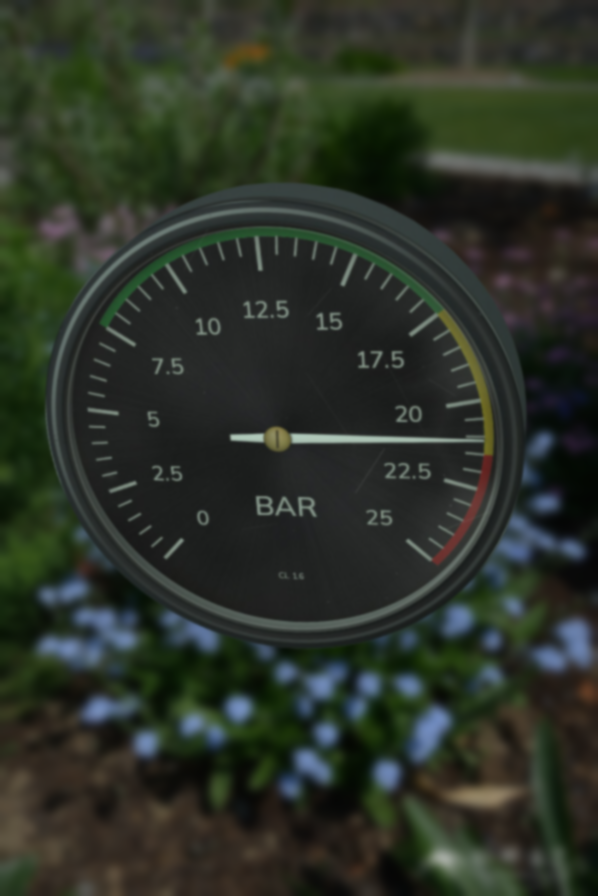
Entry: 21bar
